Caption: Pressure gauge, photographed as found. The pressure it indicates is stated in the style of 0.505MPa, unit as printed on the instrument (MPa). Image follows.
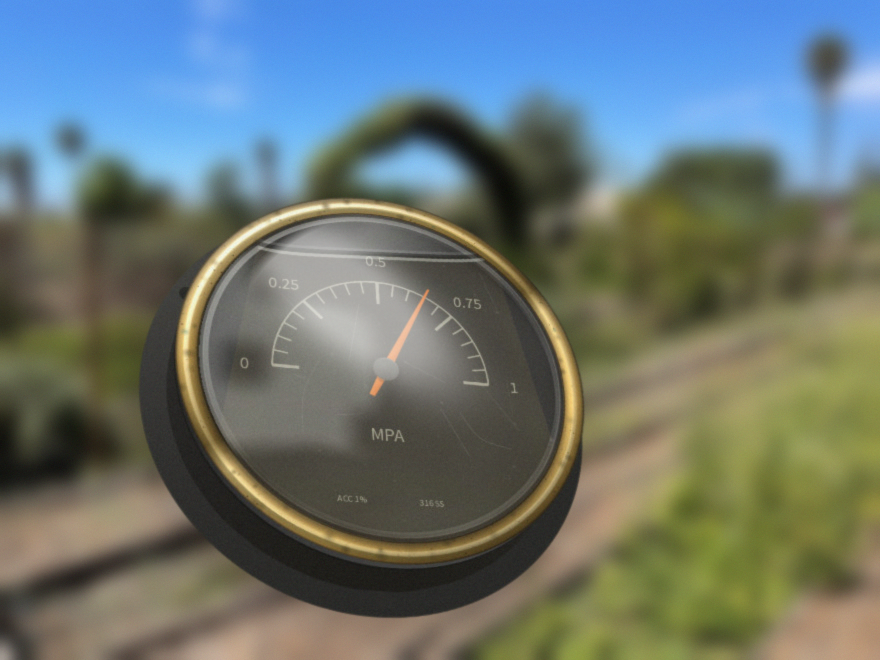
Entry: 0.65MPa
